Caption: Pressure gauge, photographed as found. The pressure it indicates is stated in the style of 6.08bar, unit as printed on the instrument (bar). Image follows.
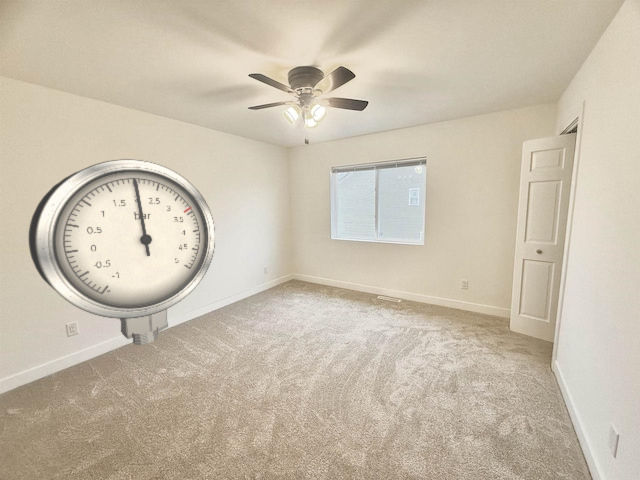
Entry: 2bar
